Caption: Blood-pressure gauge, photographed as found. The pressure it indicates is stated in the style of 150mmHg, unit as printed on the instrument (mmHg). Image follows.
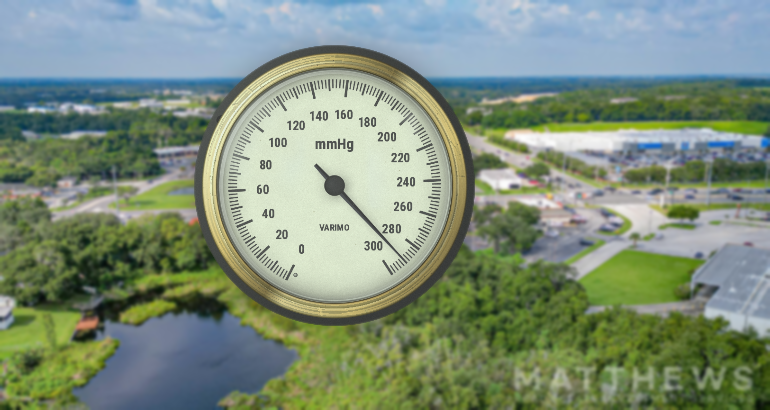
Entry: 290mmHg
